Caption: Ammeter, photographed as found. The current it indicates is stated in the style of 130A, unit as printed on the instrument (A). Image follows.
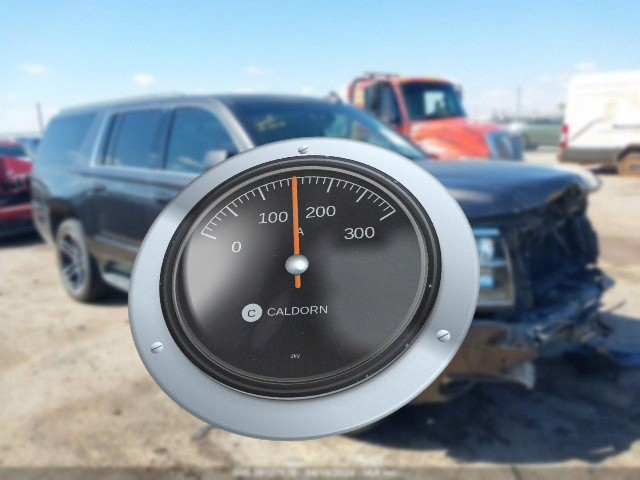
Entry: 150A
